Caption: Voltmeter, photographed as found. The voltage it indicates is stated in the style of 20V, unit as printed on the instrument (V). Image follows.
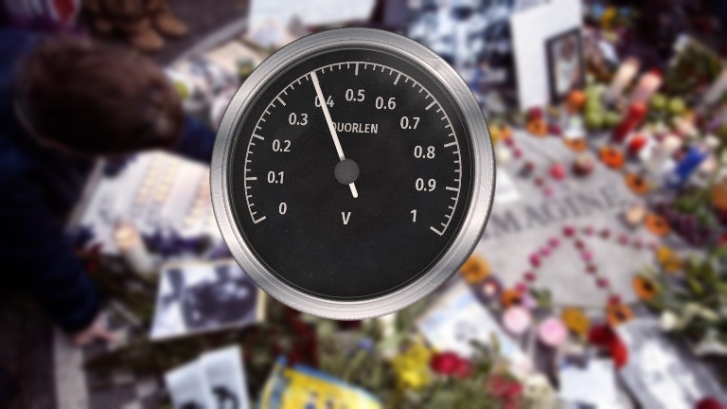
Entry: 0.4V
